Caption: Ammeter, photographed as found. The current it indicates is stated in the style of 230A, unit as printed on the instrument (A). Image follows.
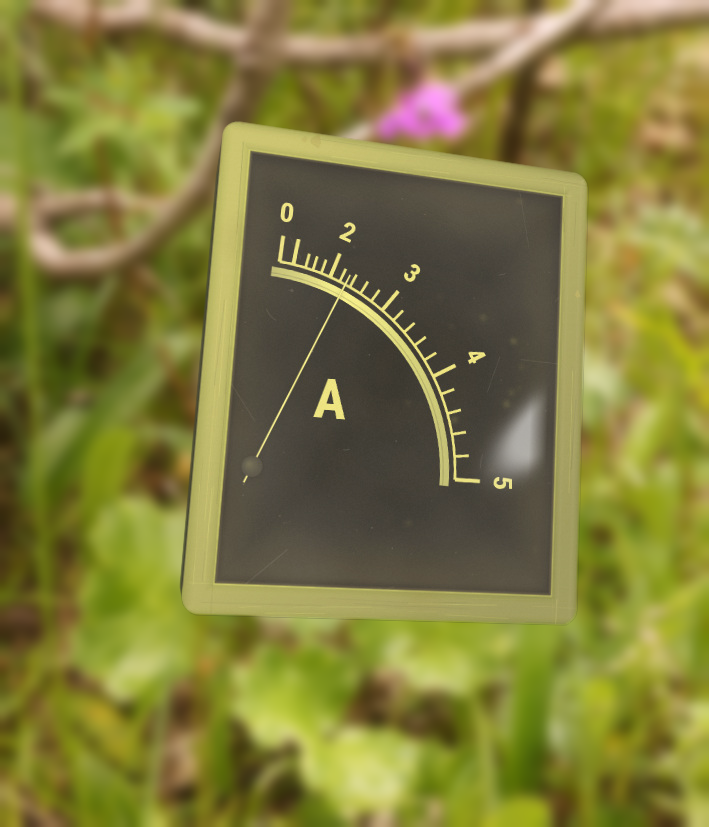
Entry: 2.3A
